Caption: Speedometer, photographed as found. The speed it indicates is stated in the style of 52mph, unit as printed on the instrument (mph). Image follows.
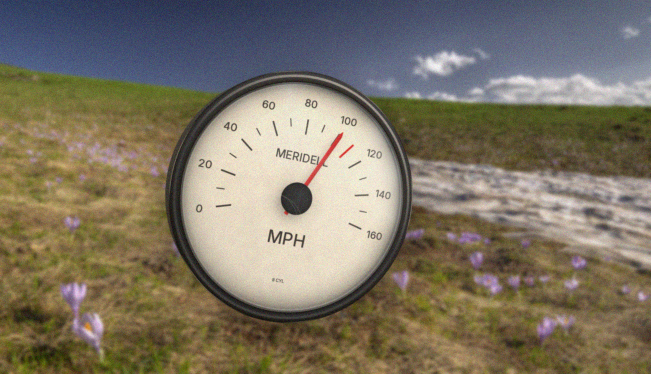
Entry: 100mph
